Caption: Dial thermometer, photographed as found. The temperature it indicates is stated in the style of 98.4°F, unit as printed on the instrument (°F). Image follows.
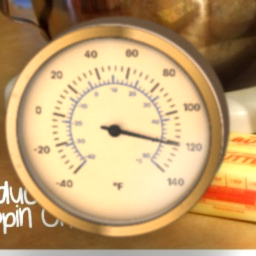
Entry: 120°F
